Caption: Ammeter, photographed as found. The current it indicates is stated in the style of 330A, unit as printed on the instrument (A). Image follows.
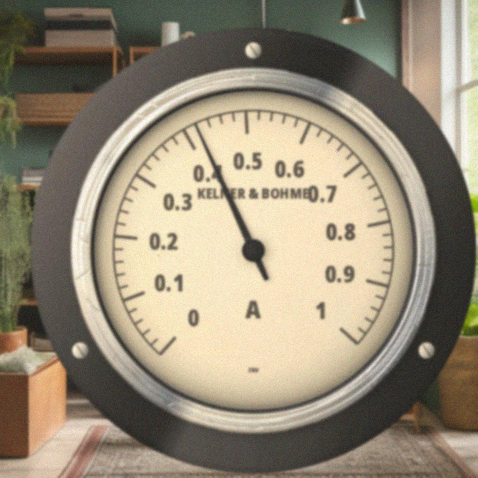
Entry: 0.42A
